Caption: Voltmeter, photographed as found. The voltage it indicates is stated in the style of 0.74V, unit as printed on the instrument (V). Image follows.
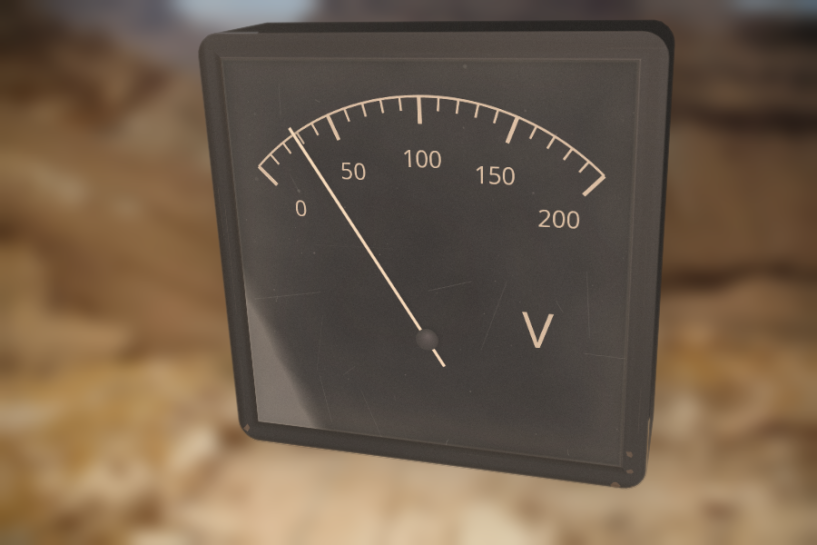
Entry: 30V
